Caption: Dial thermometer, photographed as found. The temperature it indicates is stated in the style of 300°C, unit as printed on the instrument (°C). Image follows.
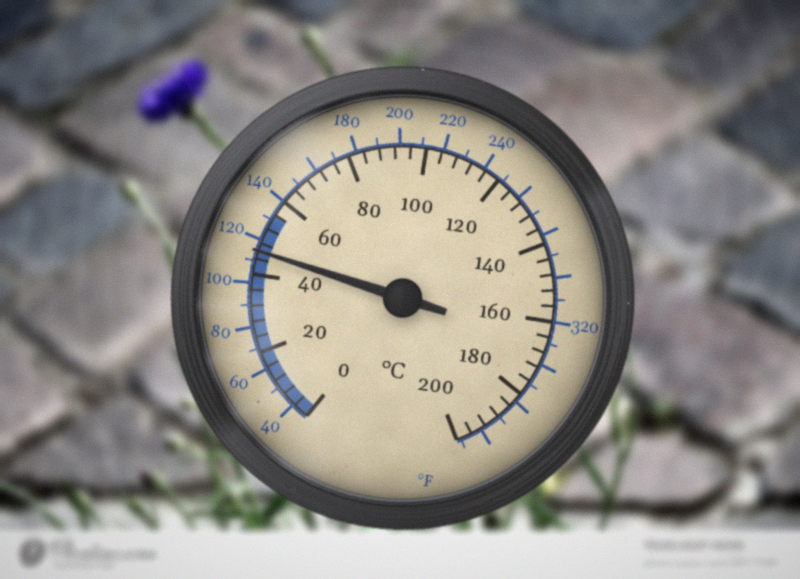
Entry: 46°C
